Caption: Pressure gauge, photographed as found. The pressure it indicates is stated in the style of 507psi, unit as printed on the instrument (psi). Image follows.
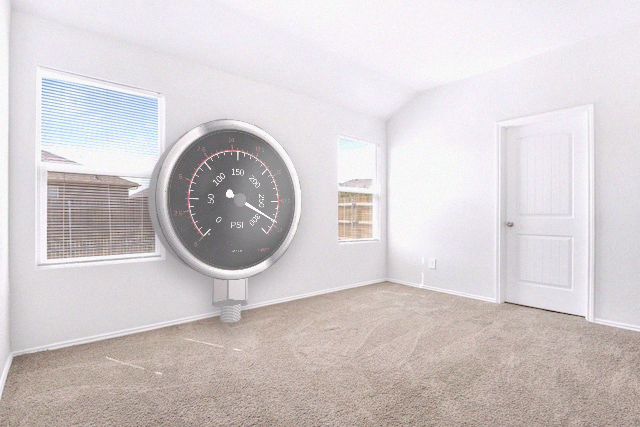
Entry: 280psi
